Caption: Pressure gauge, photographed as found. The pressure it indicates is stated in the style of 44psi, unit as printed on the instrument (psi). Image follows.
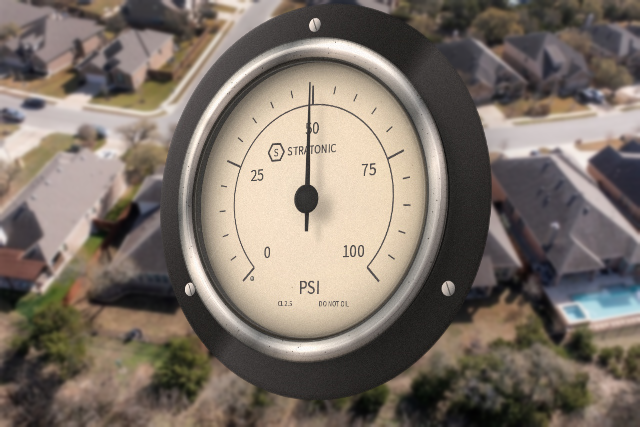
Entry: 50psi
